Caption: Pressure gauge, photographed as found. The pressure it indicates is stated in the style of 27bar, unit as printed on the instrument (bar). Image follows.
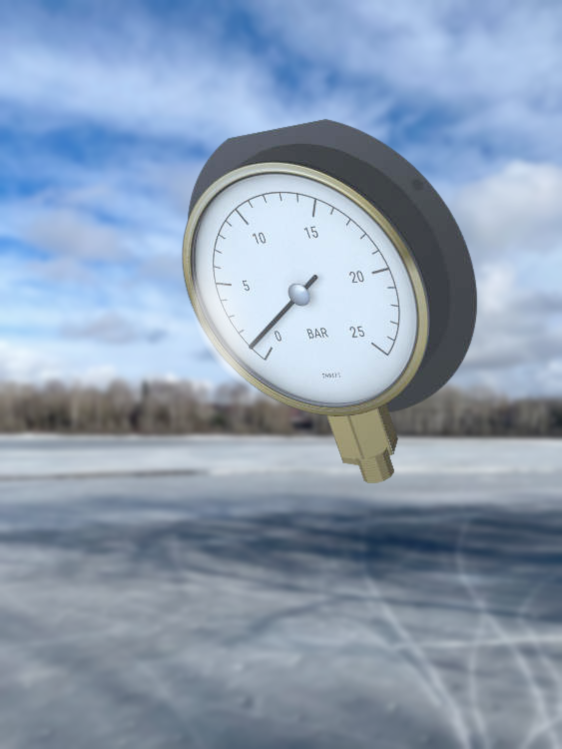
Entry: 1bar
